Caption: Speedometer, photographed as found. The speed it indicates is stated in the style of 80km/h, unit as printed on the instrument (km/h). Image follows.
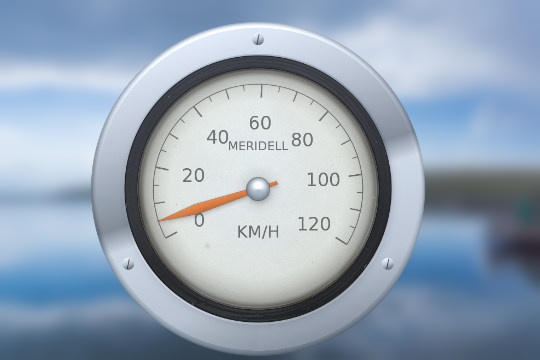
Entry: 5km/h
